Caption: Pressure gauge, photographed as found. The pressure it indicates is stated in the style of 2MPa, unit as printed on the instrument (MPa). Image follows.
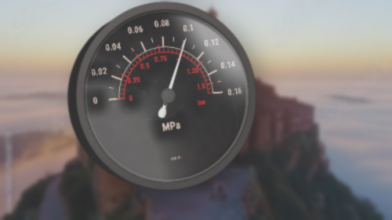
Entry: 0.1MPa
